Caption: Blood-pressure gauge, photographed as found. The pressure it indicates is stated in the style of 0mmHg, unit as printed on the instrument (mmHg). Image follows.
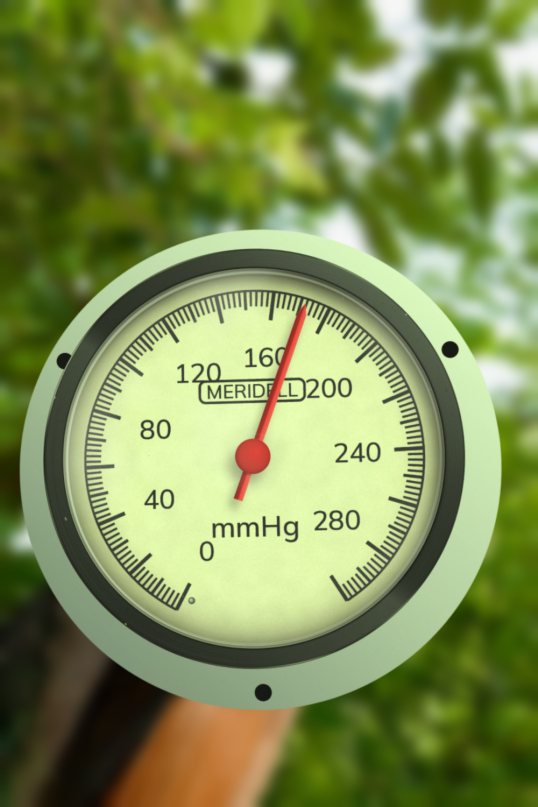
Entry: 172mmHg
